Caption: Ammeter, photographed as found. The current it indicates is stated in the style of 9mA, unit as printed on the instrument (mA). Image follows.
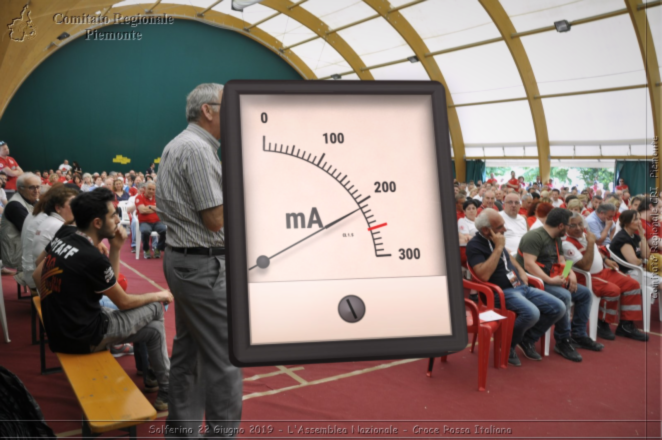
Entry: 210mA
